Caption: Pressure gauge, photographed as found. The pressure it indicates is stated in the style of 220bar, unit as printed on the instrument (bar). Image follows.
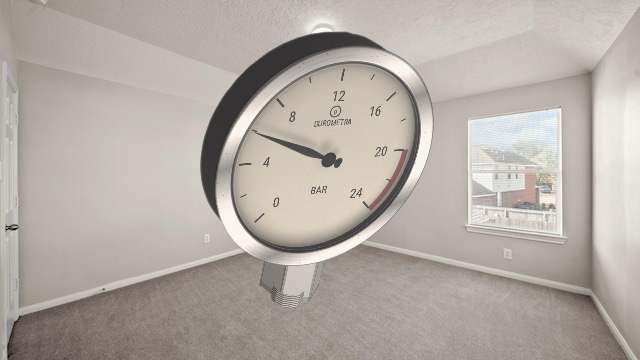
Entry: 6bar
